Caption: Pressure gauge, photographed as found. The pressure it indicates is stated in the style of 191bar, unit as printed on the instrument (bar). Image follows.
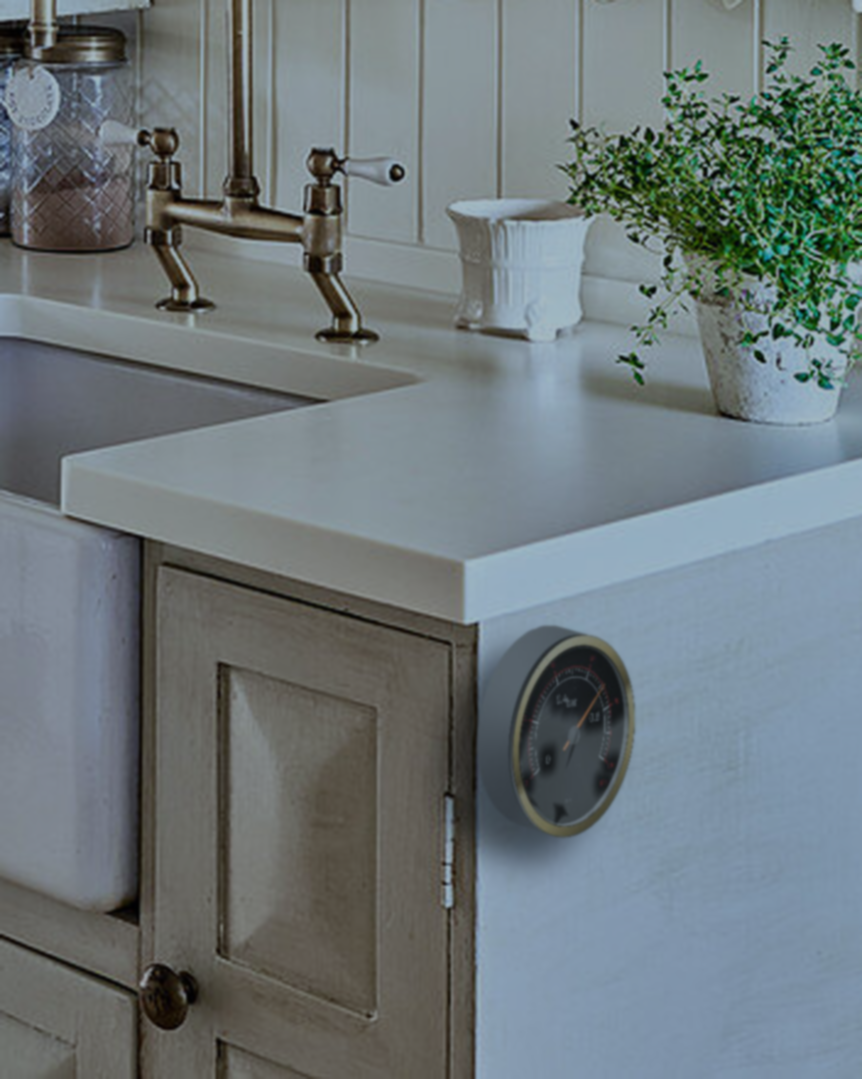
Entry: 0.7bar
